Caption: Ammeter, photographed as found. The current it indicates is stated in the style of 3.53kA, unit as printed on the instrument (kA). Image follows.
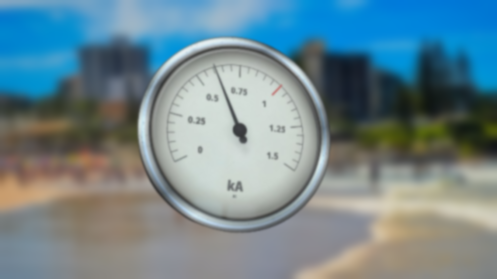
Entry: 0.6kA
